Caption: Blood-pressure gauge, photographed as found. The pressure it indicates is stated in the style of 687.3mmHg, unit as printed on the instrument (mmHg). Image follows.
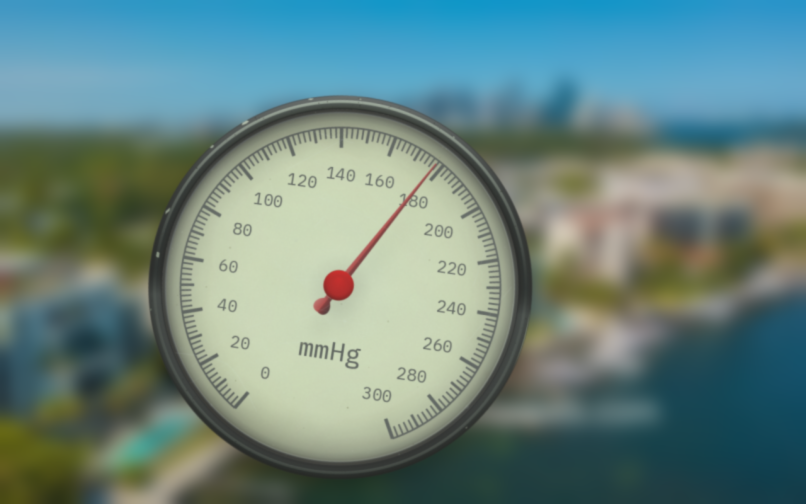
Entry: 178mmHg
